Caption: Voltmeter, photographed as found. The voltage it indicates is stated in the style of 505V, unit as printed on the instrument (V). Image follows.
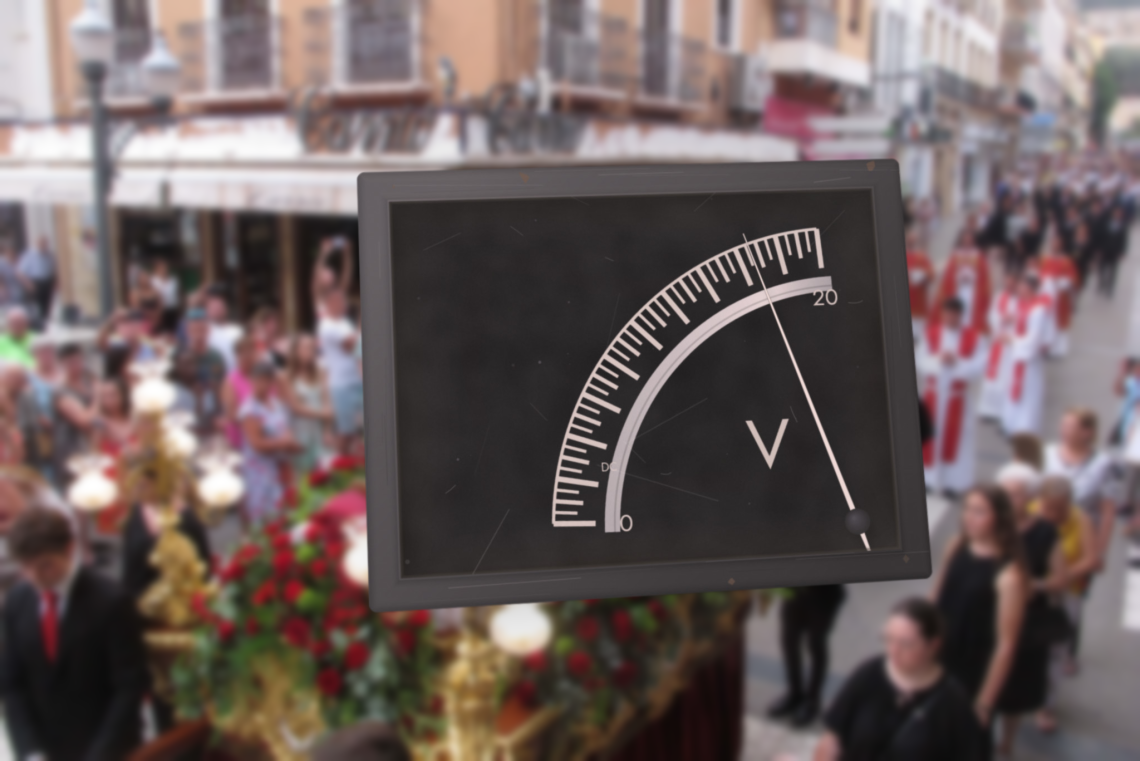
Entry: 16.5V
